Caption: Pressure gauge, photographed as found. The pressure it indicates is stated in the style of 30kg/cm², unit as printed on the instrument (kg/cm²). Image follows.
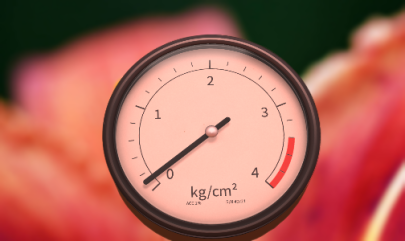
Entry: 0.1kg/cm²
